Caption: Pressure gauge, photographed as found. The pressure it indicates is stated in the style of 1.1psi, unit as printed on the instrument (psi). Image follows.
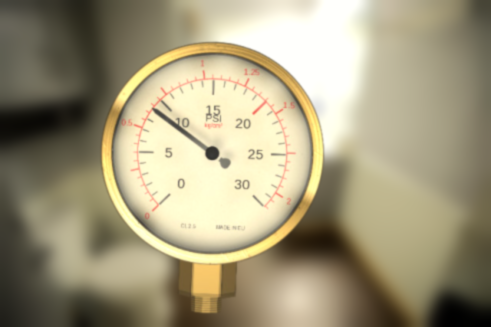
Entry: 9psi
